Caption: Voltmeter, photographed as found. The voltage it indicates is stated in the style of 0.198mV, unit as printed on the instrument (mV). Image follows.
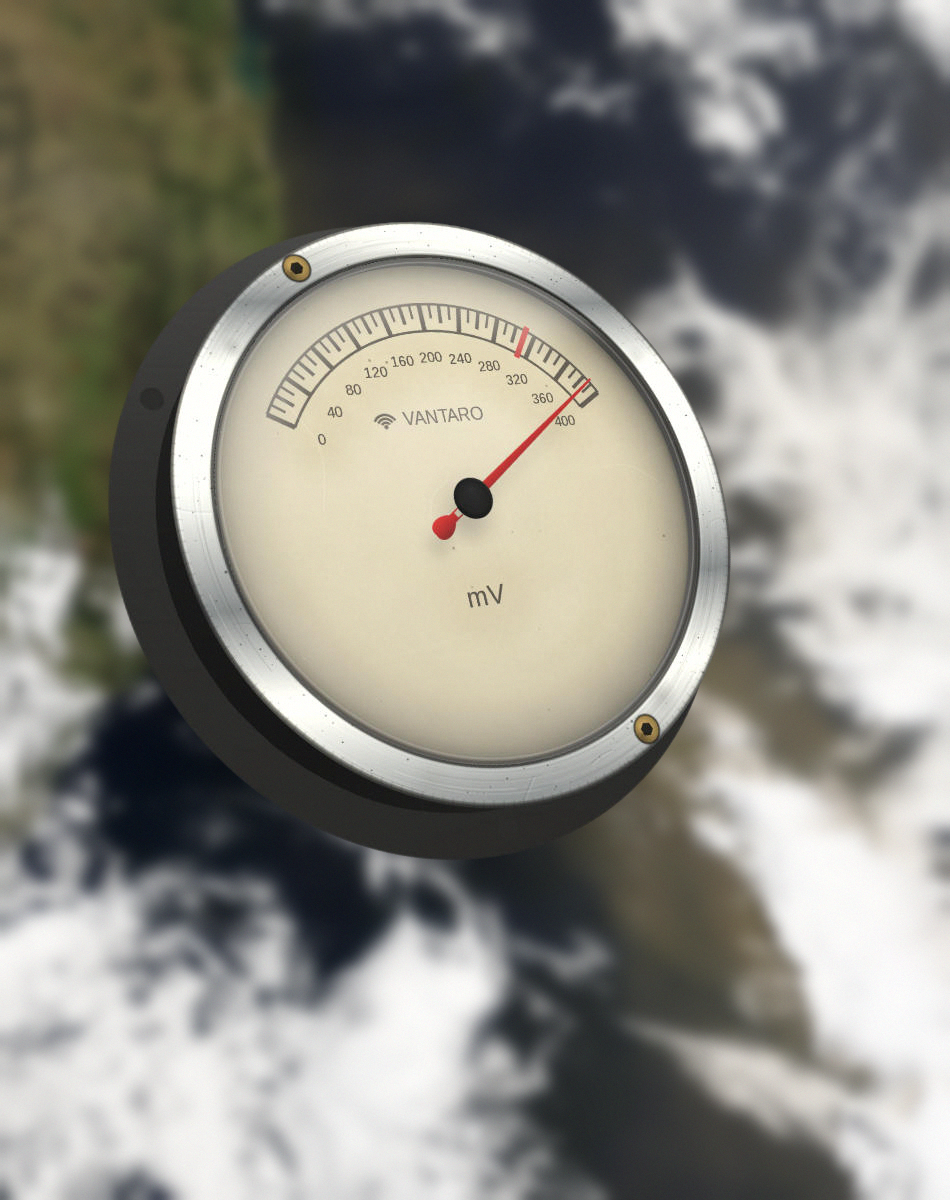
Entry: 385mV
